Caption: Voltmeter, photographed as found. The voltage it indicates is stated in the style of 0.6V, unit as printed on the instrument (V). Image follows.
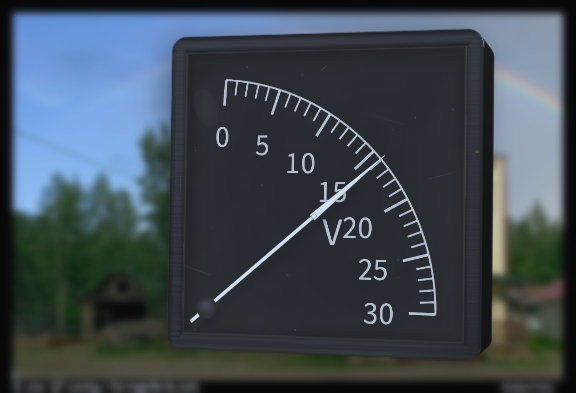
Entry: 16V
